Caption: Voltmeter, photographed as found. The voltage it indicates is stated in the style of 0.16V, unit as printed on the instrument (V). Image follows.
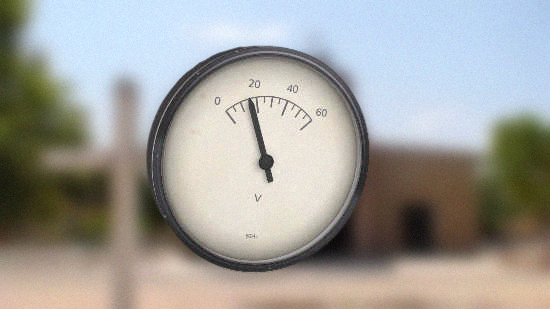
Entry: 15V
